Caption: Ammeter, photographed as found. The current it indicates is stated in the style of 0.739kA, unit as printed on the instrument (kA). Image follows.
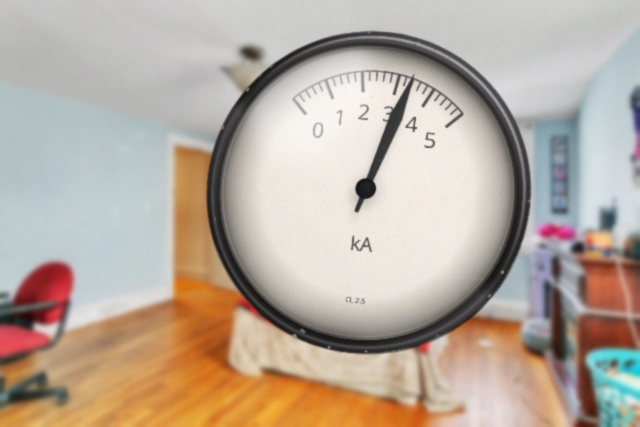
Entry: 3.4kA
